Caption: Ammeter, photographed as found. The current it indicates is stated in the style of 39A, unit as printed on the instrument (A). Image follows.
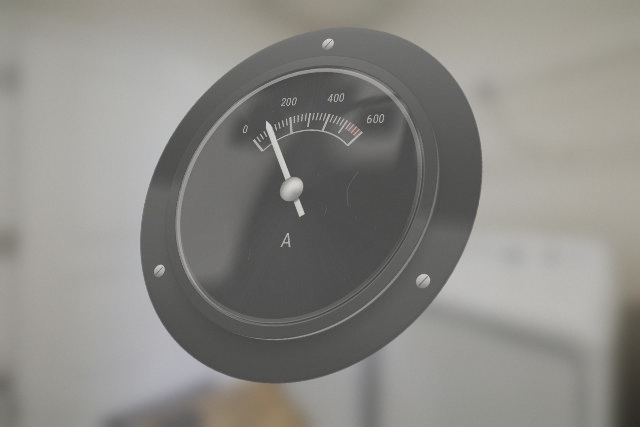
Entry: 100A
